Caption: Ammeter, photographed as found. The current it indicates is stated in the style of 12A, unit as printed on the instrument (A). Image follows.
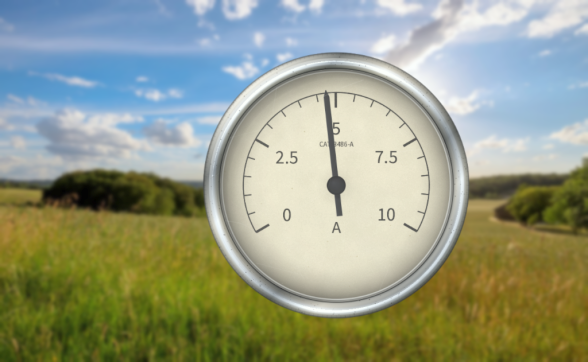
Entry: 4.75A
